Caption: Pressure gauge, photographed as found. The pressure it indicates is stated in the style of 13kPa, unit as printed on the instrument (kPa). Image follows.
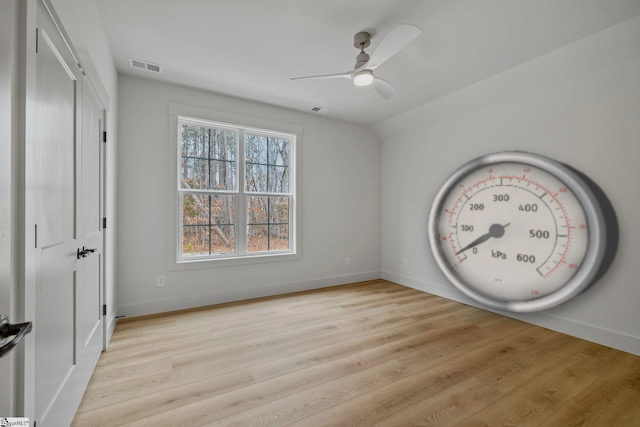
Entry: 20kPa
